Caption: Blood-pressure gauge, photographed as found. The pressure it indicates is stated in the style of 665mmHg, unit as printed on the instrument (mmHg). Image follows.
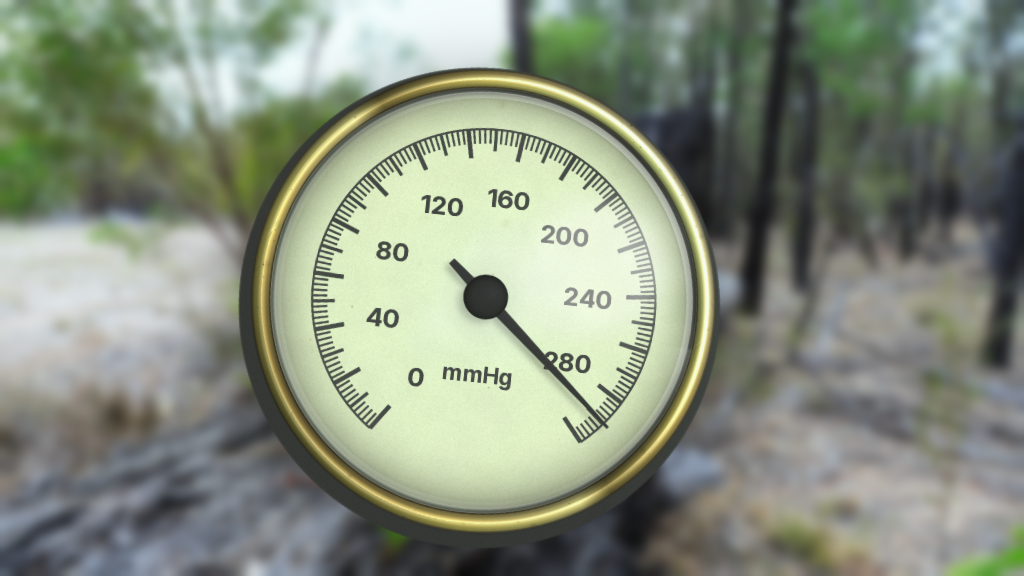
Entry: 290mmHg
